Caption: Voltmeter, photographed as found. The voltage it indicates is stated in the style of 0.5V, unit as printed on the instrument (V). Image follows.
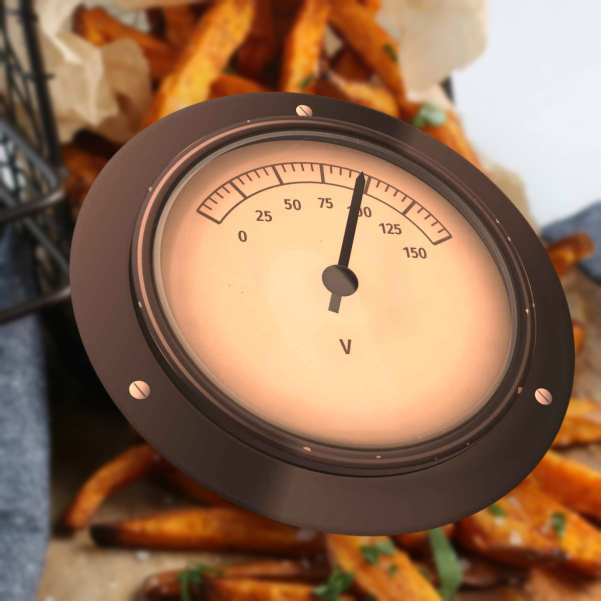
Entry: 95V
